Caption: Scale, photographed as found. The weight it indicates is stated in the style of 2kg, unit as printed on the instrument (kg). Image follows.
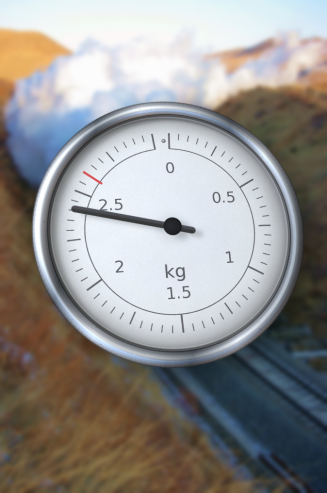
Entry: 2.4kg
